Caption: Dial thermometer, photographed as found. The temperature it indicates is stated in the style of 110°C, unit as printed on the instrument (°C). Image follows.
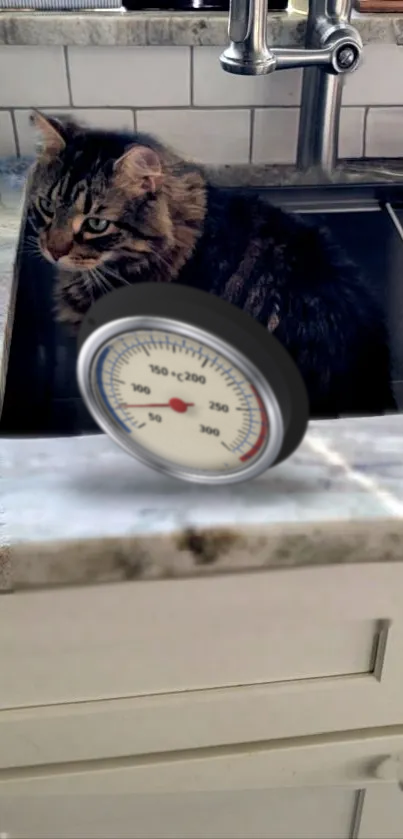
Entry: 75°C
